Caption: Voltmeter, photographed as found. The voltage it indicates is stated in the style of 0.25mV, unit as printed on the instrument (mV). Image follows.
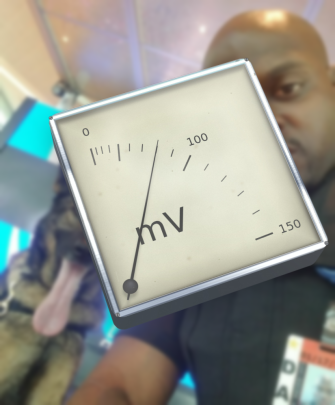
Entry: 80mV
